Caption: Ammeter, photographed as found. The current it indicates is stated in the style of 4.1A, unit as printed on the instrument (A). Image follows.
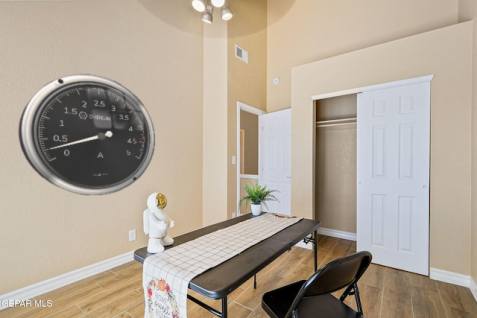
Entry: 0.25A
